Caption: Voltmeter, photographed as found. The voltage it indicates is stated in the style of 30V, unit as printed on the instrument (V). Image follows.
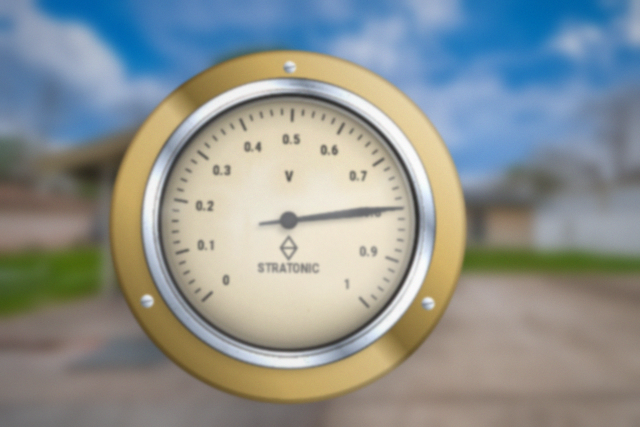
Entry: 0.8V
